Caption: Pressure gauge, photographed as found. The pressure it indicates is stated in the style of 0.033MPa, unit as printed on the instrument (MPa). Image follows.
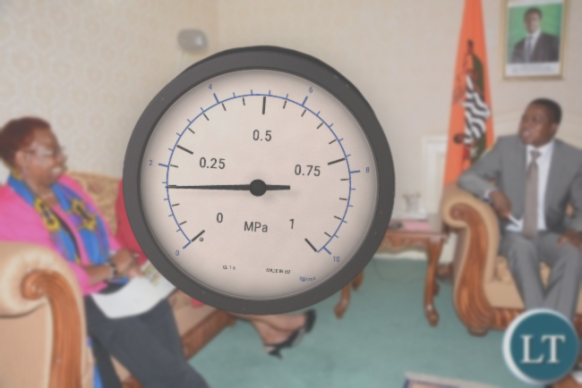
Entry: 0.15MPa
